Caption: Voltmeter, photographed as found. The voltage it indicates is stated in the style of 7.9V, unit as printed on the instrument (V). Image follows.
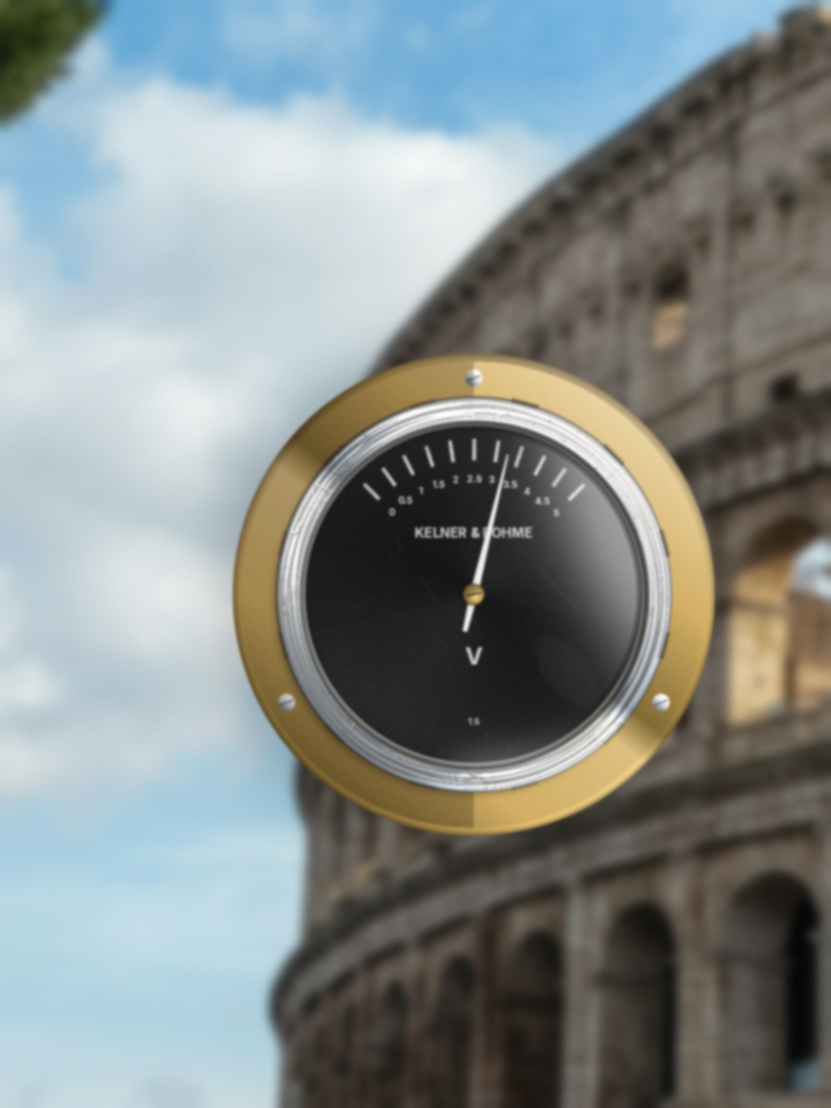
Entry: 3.25V
